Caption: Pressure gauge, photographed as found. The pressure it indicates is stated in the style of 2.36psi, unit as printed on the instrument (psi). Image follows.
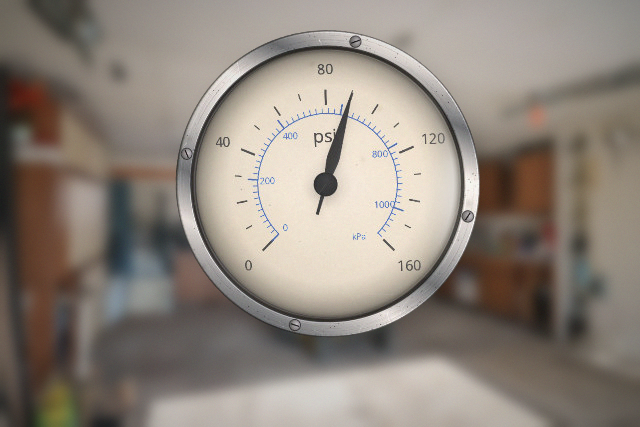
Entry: 90psi
